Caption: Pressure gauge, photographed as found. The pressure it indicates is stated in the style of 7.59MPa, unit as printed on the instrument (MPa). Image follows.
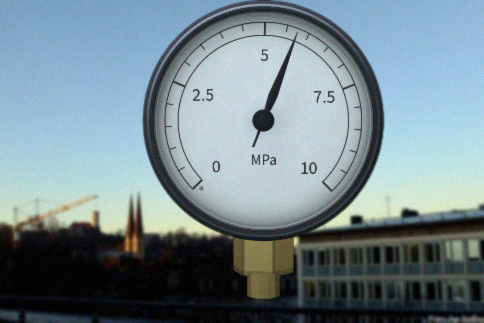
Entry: 5.75MPa
